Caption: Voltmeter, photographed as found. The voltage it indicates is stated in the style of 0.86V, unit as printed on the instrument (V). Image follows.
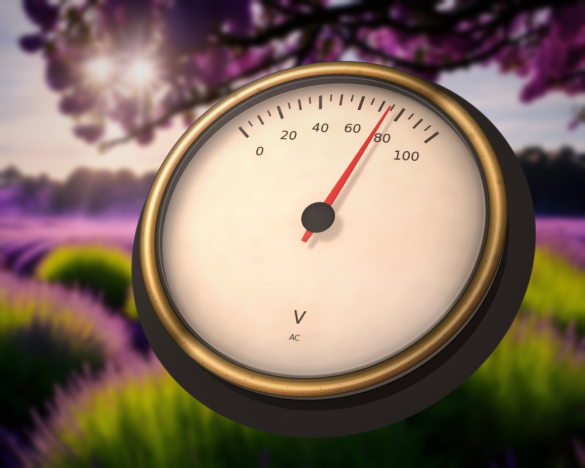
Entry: 75V
